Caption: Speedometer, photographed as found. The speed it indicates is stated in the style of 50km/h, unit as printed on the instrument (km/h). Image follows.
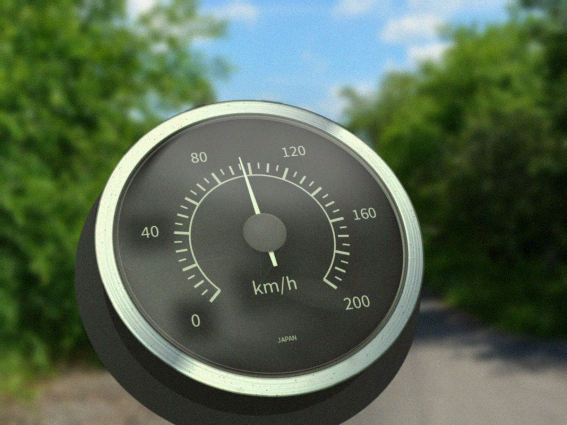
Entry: 95km/h
